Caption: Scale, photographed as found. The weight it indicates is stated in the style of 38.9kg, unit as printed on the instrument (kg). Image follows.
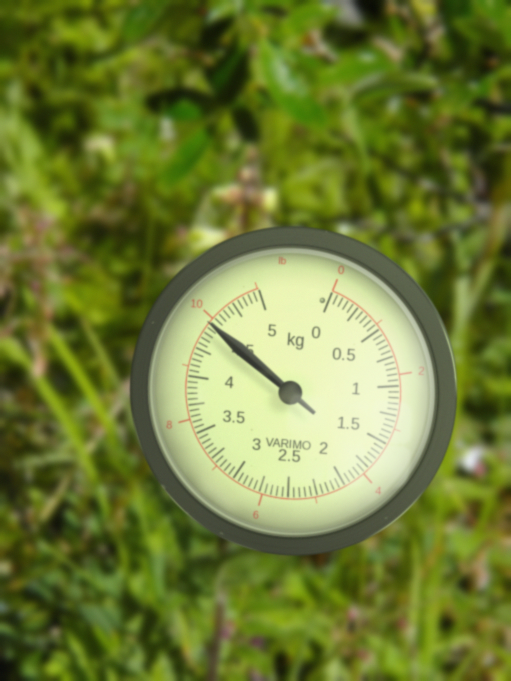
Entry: 4.5kg
